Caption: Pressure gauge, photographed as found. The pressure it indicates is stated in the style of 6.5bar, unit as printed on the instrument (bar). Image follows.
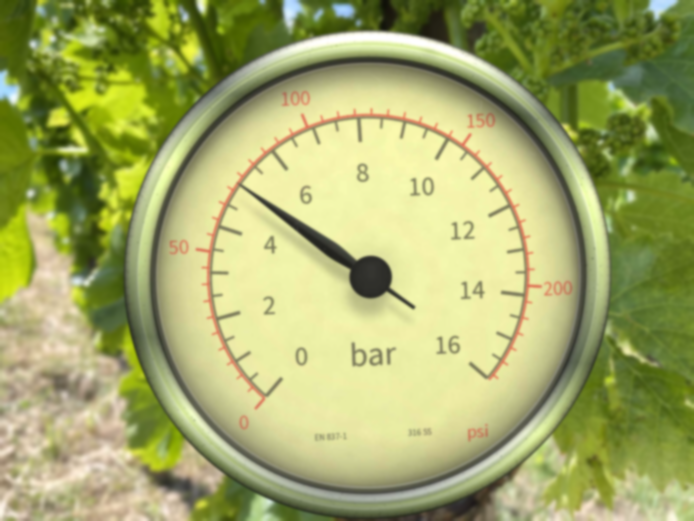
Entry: 5bar
